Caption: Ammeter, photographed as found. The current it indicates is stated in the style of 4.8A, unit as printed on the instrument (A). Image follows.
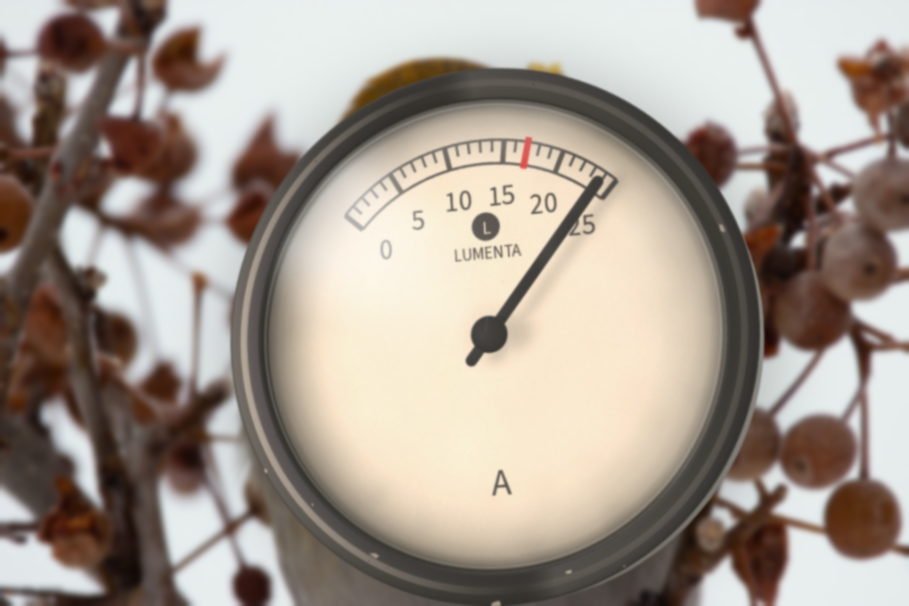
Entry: 24A
